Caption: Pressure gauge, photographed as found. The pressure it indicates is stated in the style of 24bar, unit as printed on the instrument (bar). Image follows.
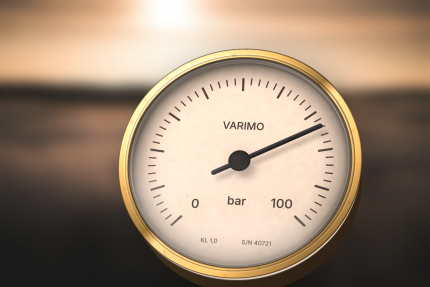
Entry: 74bar
